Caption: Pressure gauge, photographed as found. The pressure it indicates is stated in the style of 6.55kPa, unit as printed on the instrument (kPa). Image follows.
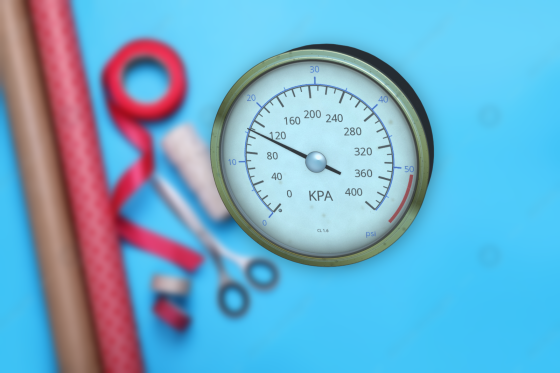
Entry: 110kPa
